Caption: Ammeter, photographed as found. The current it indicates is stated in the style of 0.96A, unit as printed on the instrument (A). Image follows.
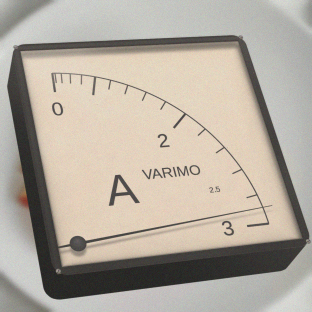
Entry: 2.9A
